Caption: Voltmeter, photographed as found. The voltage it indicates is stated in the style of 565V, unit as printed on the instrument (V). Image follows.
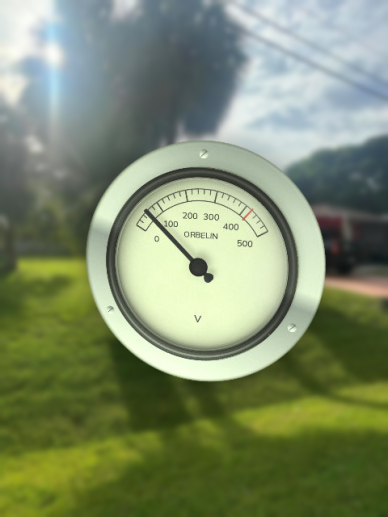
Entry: 60V
